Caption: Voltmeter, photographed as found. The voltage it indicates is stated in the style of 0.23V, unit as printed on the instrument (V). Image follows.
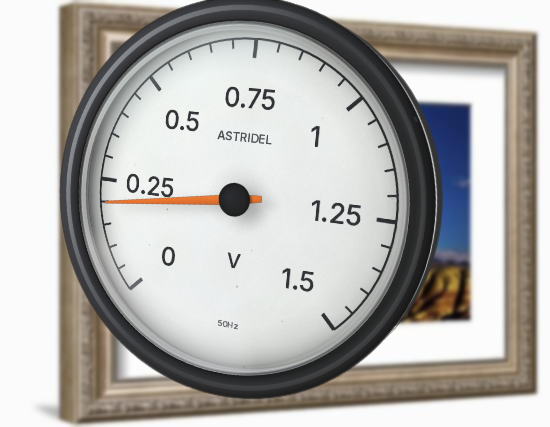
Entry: 0.2V
